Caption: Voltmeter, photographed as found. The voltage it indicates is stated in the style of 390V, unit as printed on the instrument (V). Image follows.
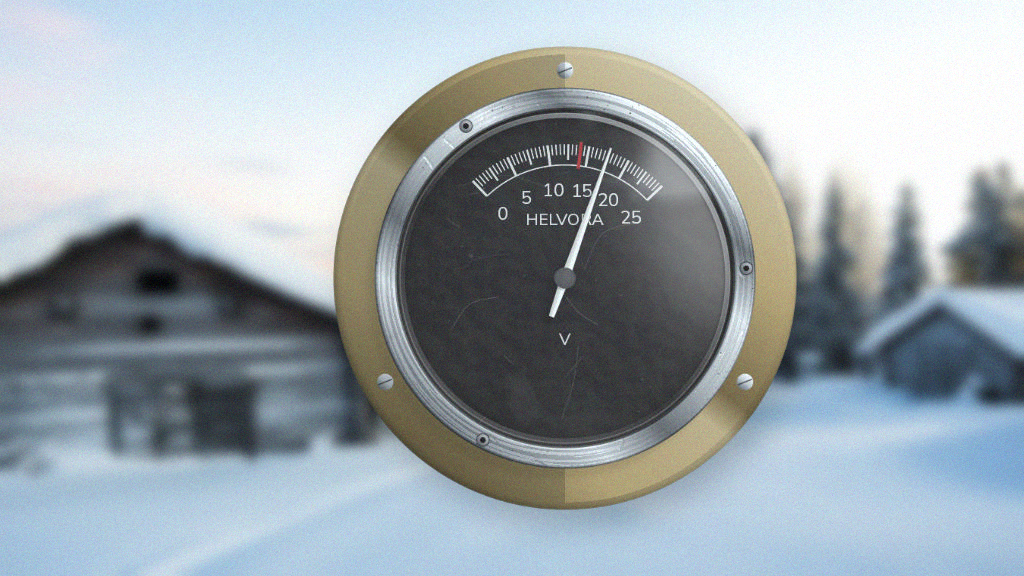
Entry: 17.5V
